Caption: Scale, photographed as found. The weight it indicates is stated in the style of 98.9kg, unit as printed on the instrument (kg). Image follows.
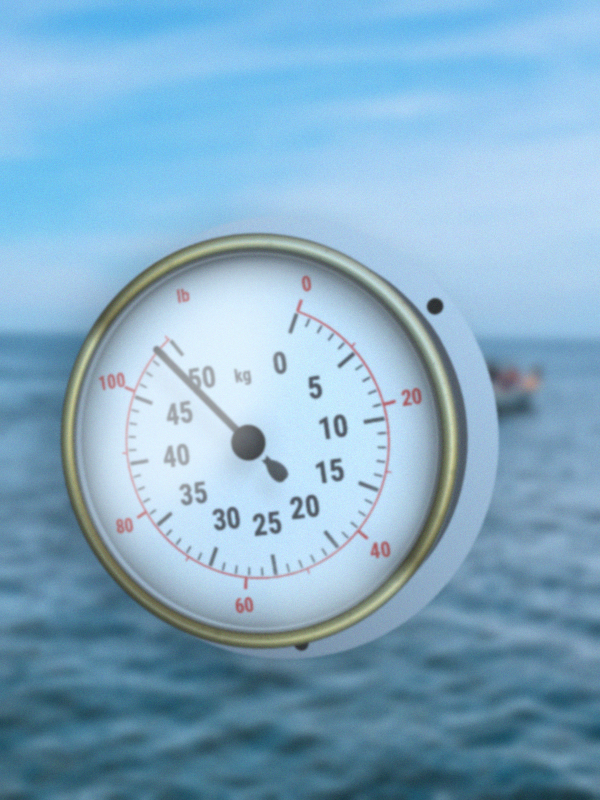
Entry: 49kg
